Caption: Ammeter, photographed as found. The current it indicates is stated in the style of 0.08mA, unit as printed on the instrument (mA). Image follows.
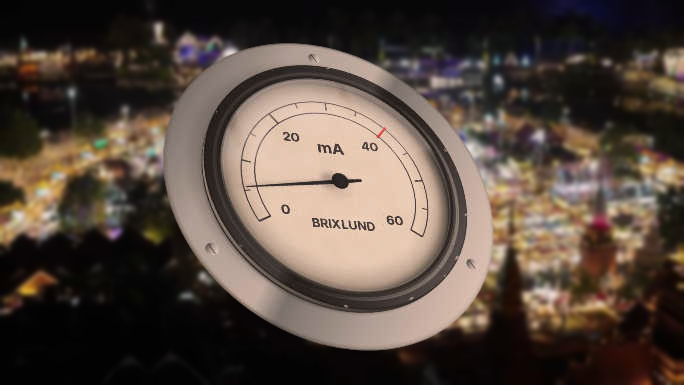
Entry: 5mA
